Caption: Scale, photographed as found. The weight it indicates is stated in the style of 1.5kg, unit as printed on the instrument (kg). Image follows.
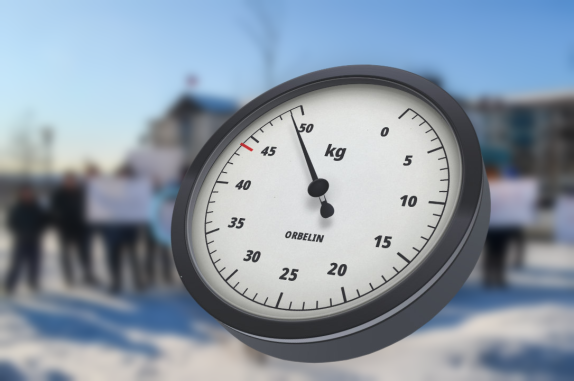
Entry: 49kg
